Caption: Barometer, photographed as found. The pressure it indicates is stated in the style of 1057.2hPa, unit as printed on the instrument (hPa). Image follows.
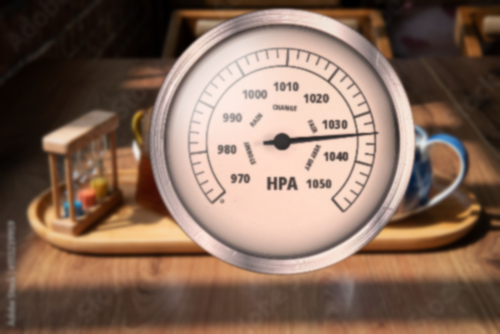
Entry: 1034hPa
